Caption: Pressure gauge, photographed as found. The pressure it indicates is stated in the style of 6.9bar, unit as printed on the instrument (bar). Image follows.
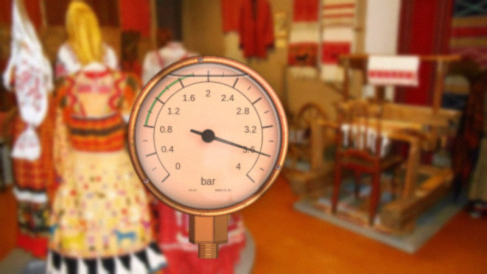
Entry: 3.6bar
